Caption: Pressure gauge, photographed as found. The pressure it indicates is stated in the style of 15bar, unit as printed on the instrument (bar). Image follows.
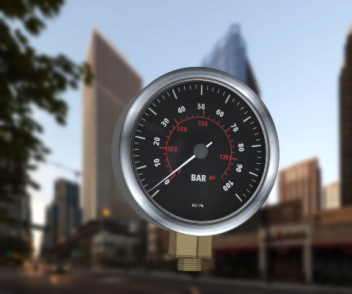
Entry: 2bar
